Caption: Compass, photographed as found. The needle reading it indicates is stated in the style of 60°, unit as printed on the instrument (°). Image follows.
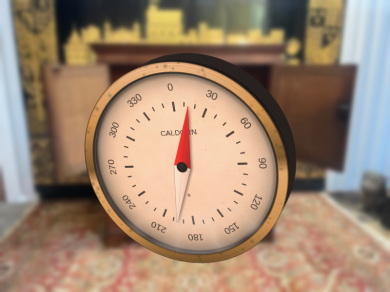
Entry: 15°
